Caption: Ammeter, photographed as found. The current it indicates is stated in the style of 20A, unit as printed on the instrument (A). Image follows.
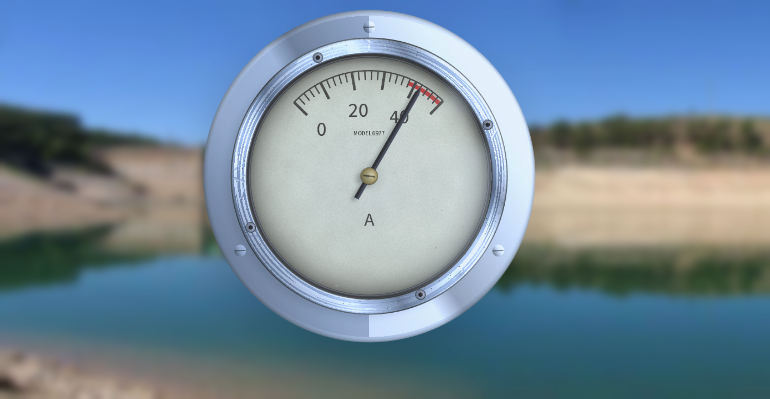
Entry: 42A
